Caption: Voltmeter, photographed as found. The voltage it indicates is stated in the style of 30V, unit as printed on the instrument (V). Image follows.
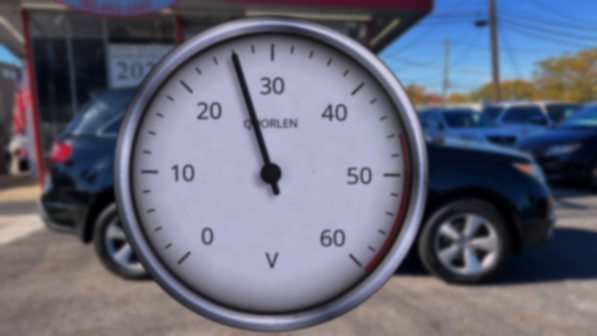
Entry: 26V
